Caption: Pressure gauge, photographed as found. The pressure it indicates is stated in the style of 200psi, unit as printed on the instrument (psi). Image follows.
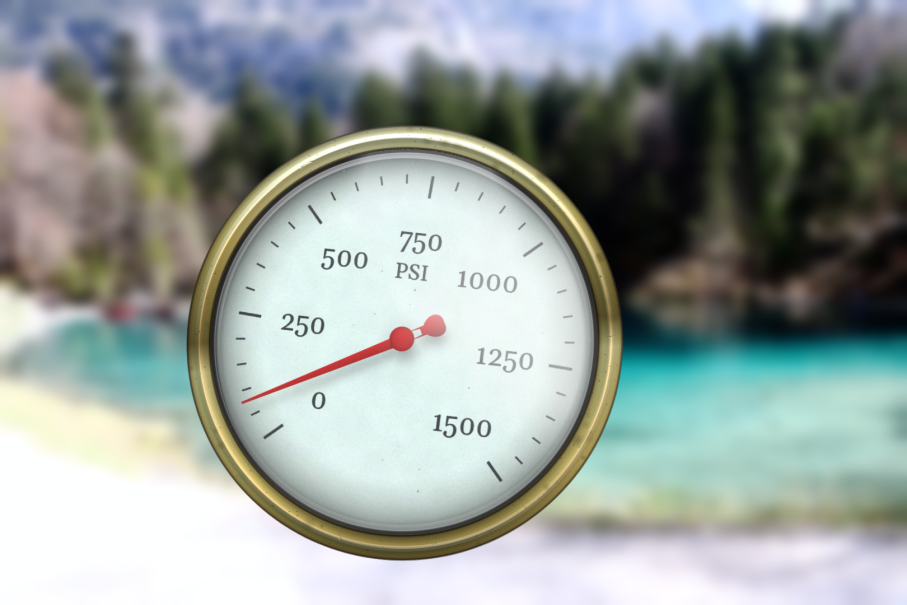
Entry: 75psi
